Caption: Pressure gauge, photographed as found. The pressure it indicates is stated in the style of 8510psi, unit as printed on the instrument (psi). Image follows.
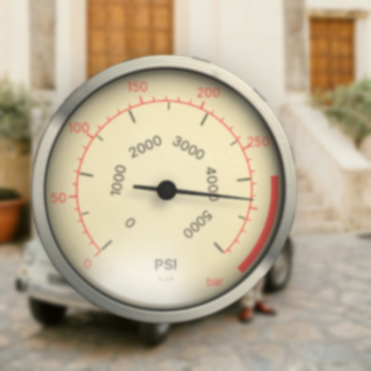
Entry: 4250psi
